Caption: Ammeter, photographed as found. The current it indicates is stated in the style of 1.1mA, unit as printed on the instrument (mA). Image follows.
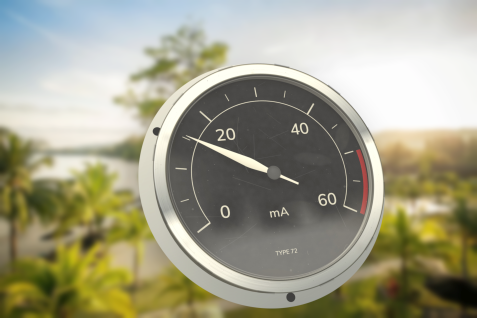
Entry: 15mA
